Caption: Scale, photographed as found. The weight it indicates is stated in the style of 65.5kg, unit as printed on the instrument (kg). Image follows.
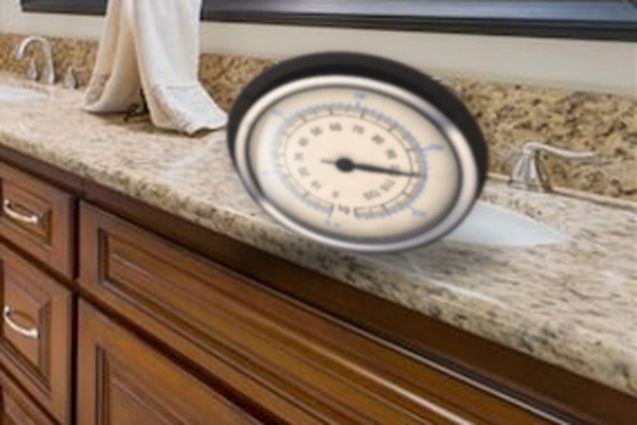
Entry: 100kg
